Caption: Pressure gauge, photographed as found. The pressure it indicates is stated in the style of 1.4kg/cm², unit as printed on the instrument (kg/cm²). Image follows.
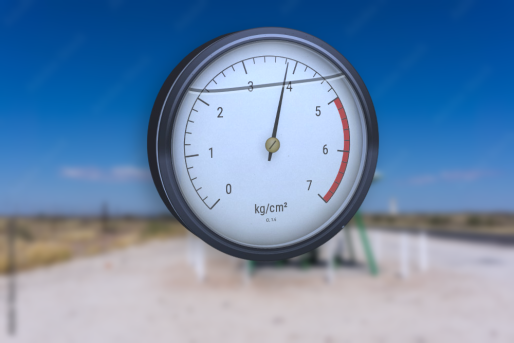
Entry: 3.8kg/cm²
